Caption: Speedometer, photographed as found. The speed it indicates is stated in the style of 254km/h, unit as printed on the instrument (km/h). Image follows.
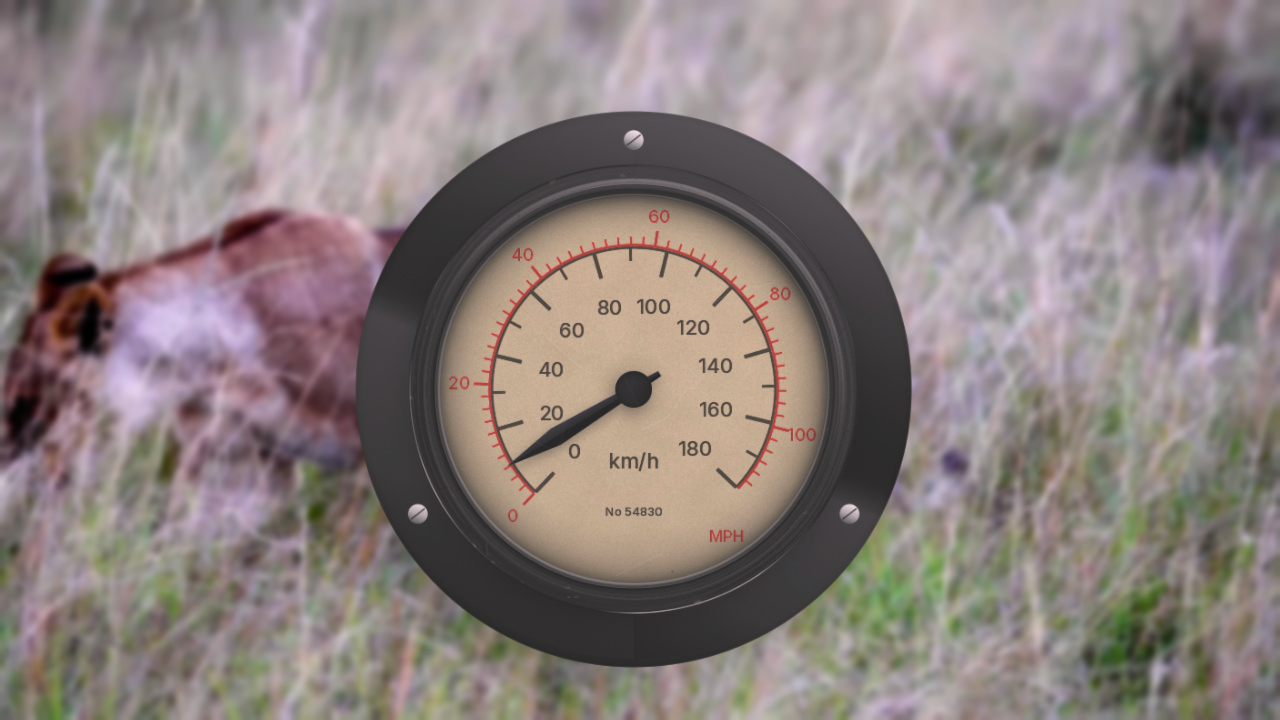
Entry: 10km/h
